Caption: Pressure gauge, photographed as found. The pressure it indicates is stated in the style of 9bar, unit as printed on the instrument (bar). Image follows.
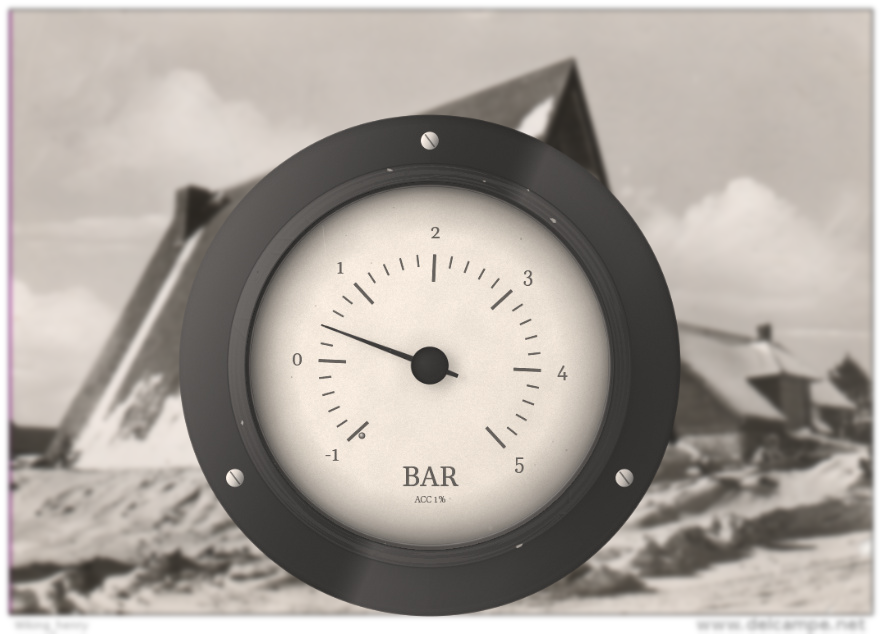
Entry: 0.4bar
